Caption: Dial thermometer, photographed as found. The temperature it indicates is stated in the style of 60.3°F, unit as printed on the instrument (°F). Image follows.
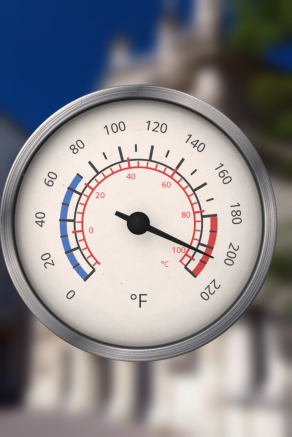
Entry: 205°F
